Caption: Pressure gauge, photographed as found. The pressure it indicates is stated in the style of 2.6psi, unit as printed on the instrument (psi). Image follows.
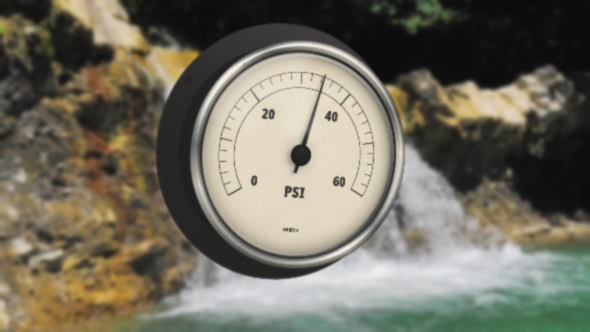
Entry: 34psi
